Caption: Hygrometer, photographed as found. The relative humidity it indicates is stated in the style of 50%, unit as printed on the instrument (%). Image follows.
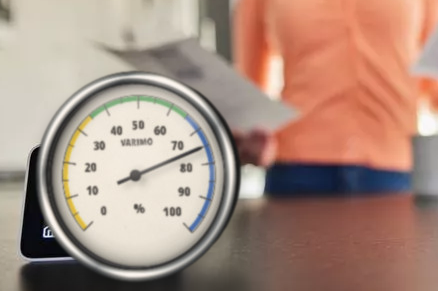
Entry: 75%
